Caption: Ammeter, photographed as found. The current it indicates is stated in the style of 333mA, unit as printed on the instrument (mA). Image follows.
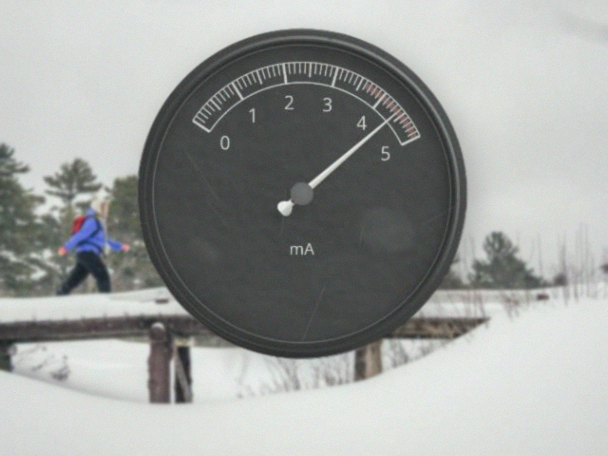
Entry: 4.4mA
